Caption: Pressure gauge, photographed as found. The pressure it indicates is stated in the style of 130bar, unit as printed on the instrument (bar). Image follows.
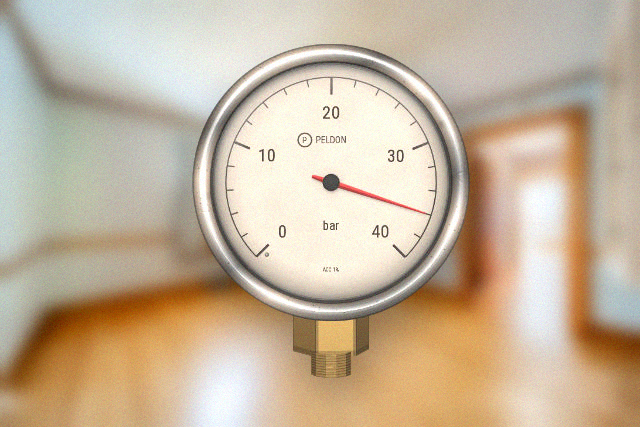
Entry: 36bar
